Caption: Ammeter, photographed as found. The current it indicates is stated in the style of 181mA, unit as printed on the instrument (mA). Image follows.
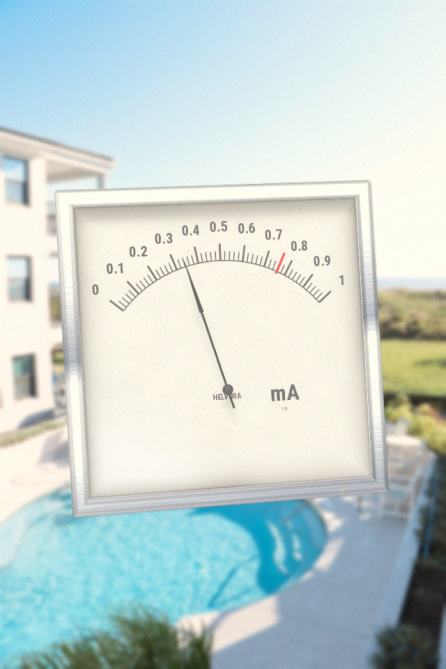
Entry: 0.34mA
